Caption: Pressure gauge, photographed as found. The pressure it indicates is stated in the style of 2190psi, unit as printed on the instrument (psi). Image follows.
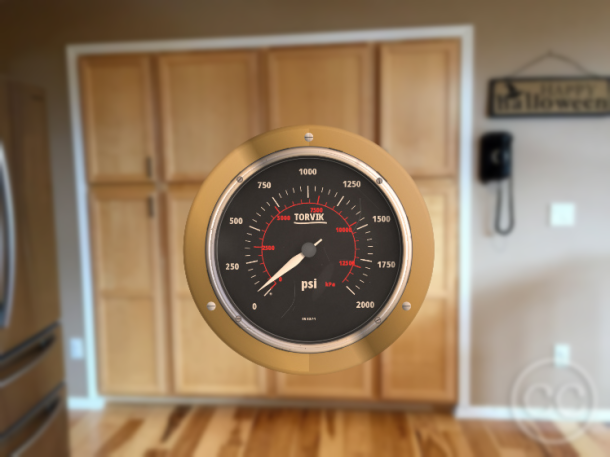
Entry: 50psi
